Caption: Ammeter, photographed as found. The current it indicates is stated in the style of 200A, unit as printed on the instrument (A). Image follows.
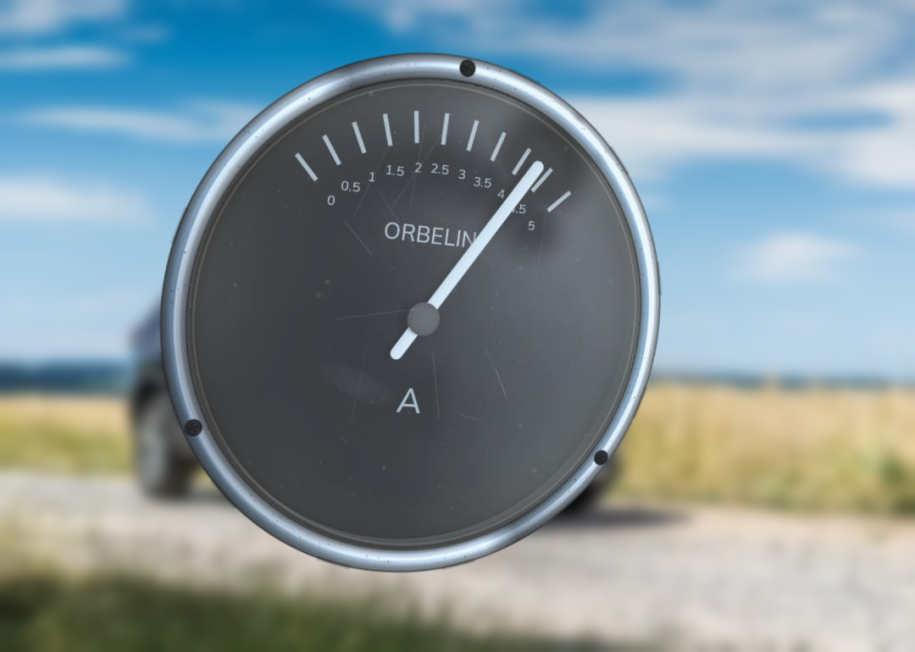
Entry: 4.25A
